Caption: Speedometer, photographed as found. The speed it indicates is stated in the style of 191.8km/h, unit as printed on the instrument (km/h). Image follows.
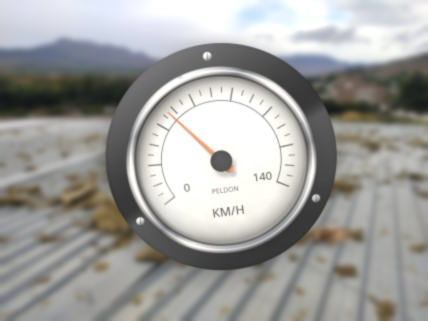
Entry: 47.5km/h
